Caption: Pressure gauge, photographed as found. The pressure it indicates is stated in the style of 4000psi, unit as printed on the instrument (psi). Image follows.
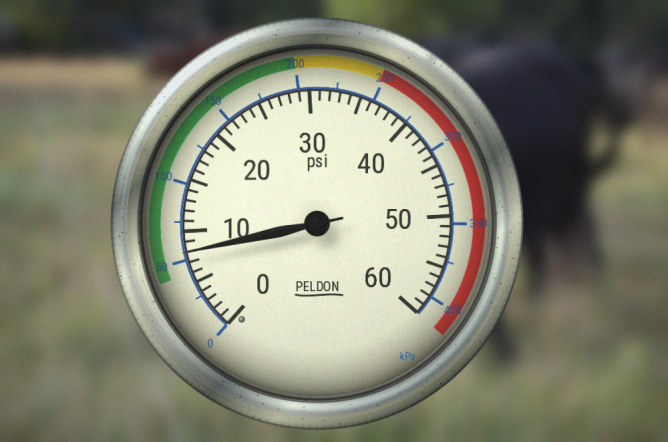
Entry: 8psi
